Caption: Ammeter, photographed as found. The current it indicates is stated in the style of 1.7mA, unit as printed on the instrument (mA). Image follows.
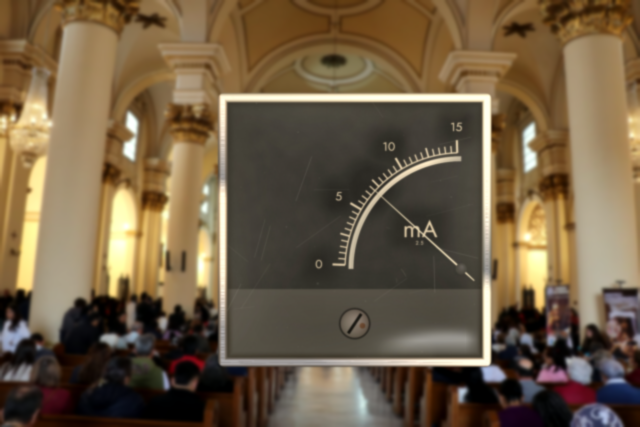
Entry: 7mA
